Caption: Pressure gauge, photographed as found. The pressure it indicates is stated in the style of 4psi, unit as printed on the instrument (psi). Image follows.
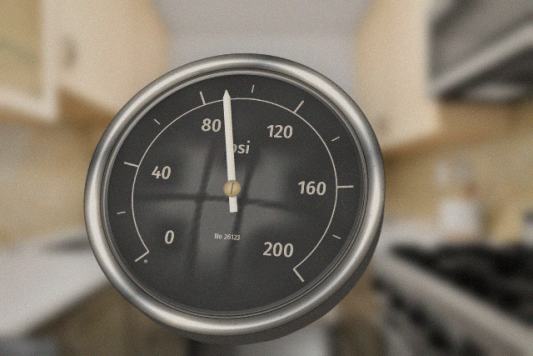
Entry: 90psi
